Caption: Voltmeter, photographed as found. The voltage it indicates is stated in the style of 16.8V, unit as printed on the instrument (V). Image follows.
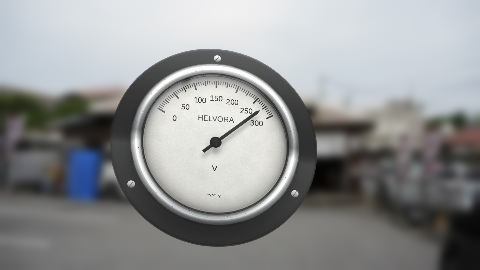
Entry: 275V
